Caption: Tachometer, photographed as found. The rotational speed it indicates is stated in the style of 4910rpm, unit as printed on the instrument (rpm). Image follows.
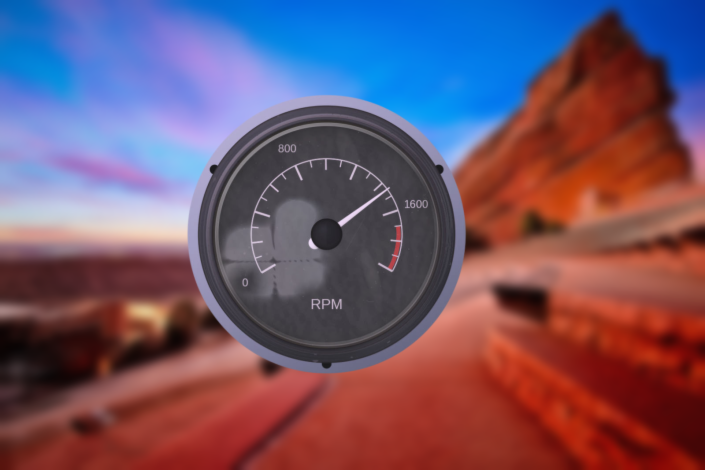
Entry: 1450rpm
